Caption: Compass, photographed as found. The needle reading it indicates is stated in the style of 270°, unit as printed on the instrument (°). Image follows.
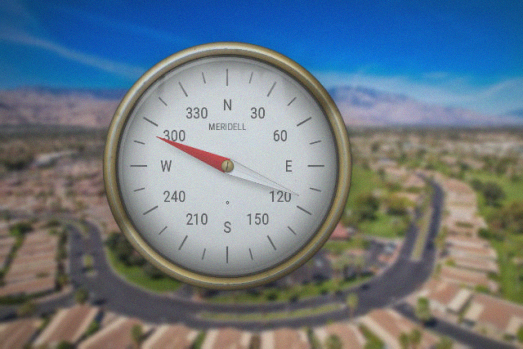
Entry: 292.5°
